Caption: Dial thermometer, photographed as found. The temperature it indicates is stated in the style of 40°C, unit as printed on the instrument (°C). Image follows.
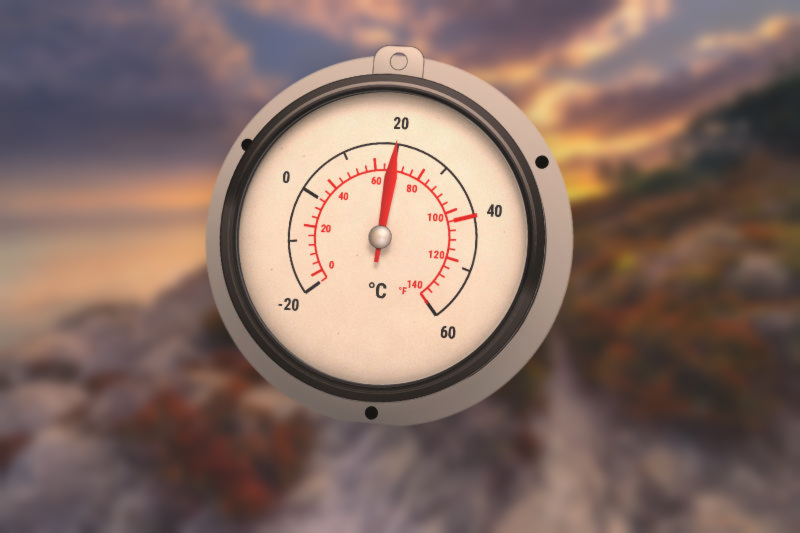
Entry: 20°C
